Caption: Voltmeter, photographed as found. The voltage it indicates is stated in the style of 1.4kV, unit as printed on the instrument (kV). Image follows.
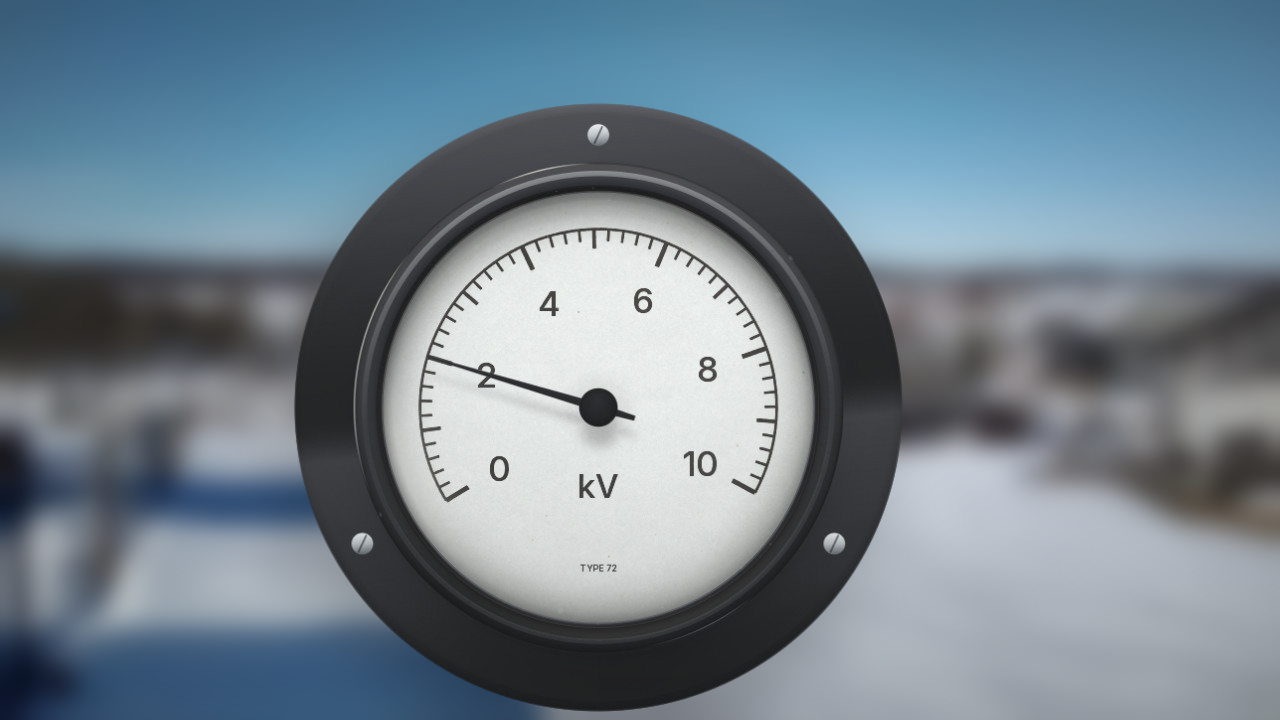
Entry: 2kV
